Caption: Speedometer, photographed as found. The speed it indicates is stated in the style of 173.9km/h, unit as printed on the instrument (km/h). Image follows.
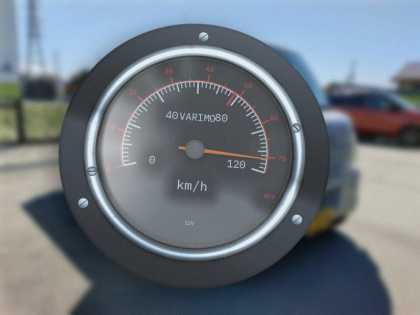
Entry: 114km/h
